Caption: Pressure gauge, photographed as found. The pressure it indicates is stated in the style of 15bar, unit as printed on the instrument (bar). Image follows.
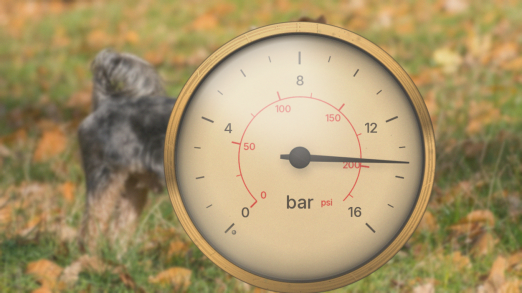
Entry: 13.5bar
